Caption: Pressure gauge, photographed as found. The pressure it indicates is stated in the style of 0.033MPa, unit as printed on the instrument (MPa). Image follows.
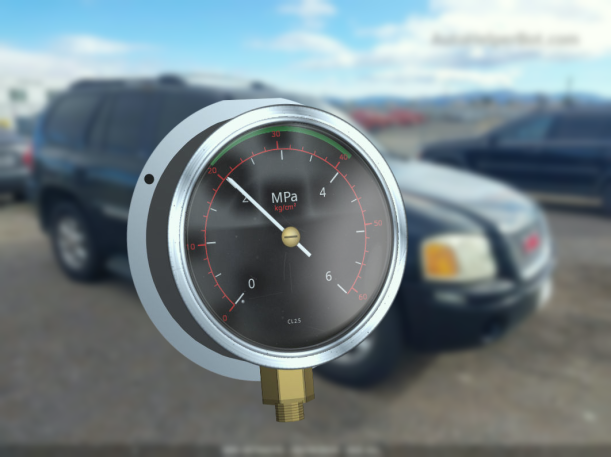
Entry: 2MPa
